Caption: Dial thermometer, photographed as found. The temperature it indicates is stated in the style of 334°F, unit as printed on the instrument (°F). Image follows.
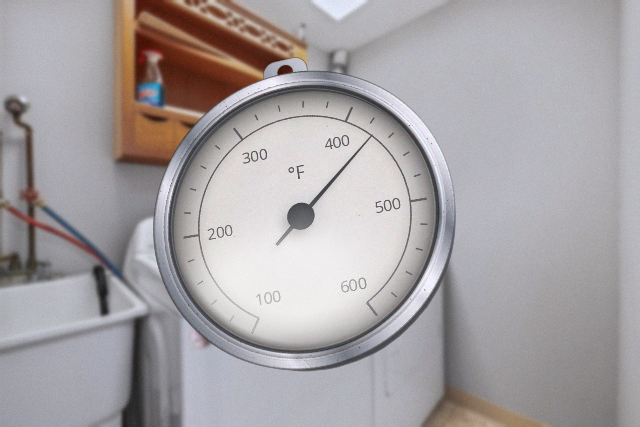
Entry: 430°F
